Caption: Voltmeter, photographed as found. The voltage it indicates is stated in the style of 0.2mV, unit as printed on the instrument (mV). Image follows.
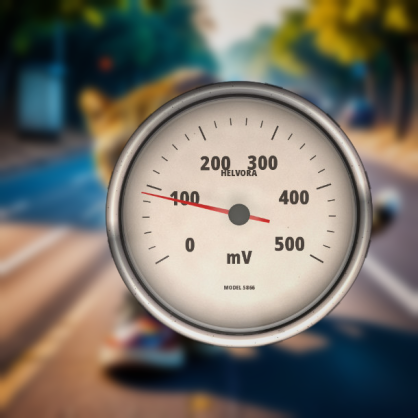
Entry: 90mV
